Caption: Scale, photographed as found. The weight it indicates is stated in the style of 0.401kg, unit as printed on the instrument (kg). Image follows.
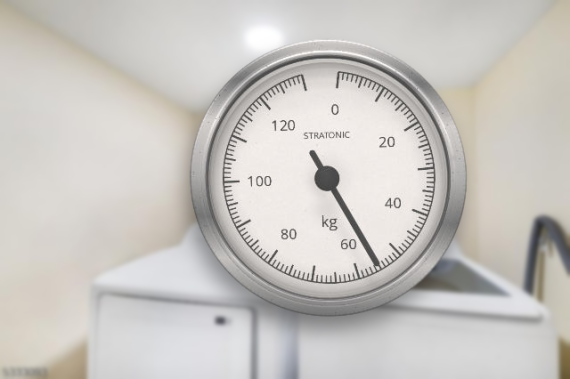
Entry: 55kg
